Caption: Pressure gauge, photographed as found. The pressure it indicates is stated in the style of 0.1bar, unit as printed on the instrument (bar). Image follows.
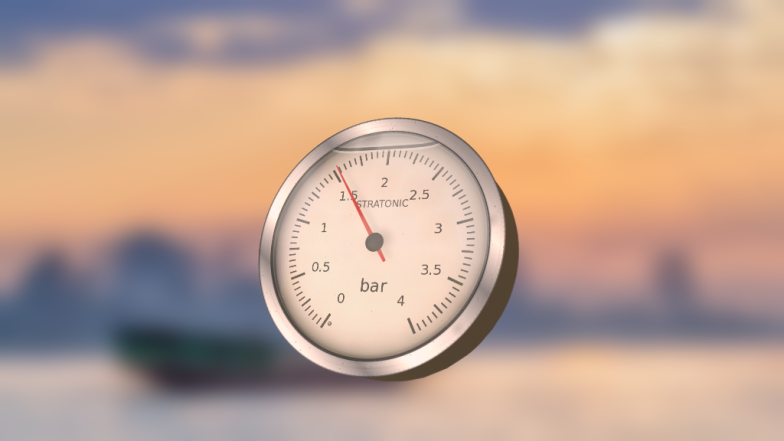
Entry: 1.55bar
